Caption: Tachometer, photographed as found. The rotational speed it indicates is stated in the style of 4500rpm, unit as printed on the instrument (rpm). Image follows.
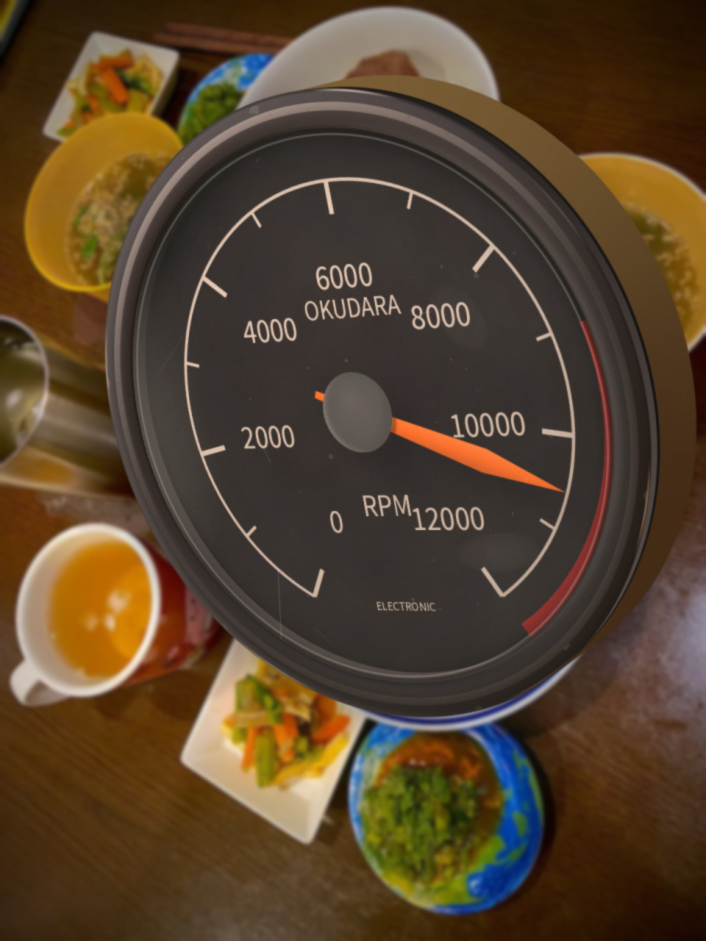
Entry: 10500rpm
